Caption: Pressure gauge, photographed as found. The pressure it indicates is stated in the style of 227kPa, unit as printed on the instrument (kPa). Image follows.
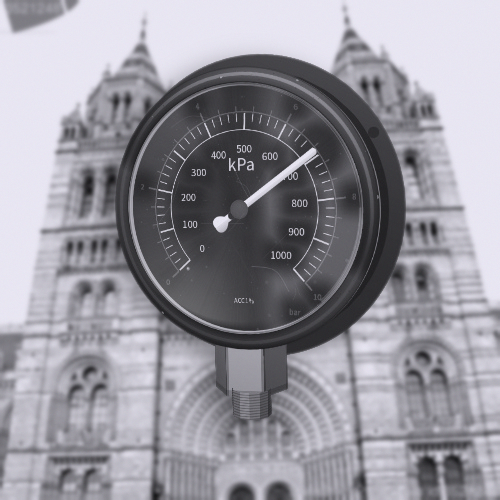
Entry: 690kPa
